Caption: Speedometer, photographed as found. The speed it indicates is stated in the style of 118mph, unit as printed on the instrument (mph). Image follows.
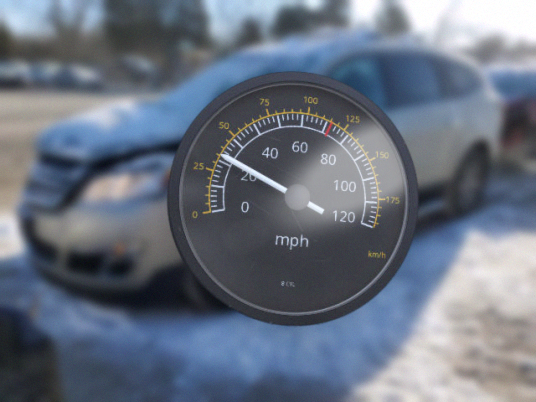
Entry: 22mph
